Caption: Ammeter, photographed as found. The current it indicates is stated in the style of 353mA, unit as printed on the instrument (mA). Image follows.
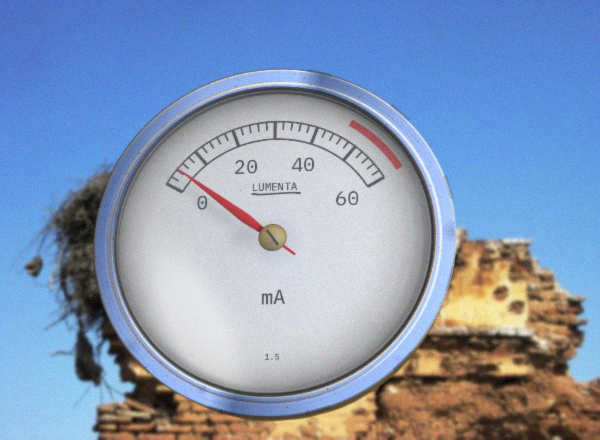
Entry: 4mA
